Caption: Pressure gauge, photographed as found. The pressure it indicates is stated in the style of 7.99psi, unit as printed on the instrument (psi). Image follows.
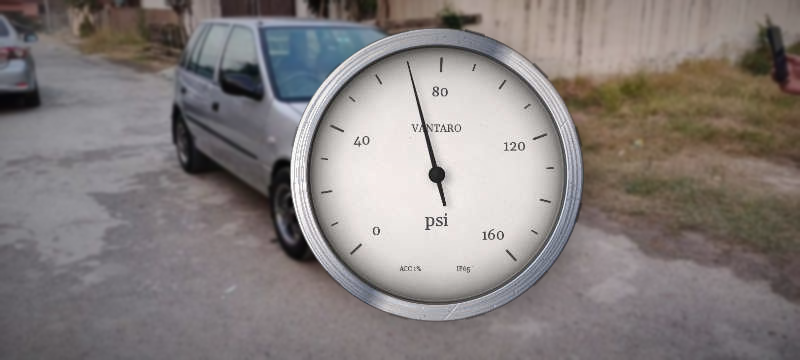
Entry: 70psi
